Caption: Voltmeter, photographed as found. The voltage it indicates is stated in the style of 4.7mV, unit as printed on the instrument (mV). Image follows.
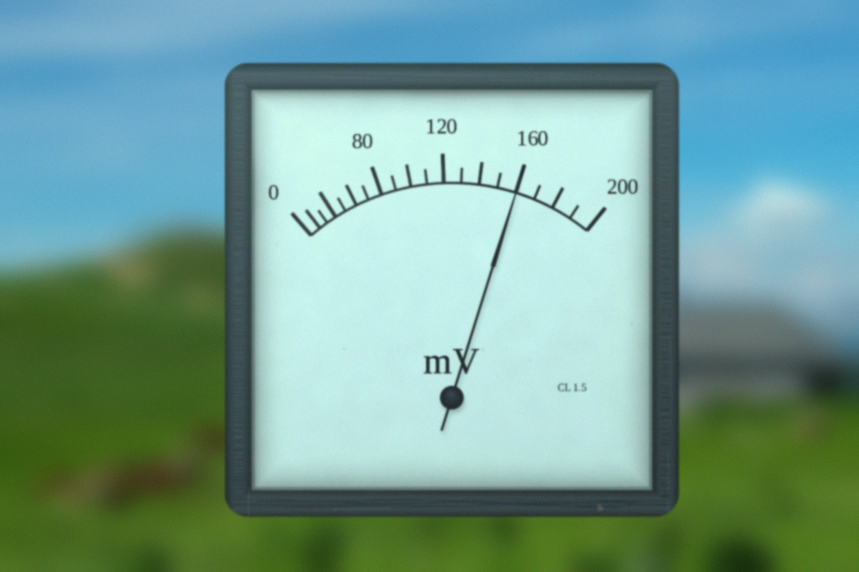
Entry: 160mV
